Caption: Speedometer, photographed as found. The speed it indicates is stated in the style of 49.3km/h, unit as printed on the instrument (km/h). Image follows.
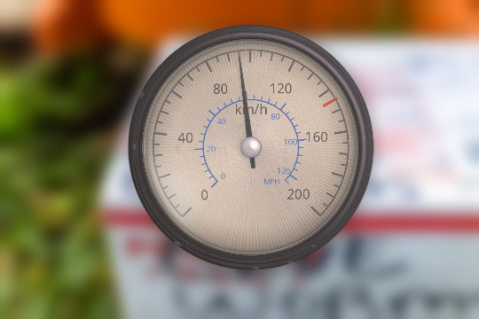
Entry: 95km/h
